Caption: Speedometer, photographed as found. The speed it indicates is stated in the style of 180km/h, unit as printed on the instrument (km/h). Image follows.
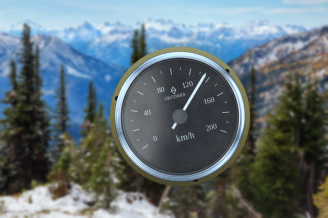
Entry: 135km/h
